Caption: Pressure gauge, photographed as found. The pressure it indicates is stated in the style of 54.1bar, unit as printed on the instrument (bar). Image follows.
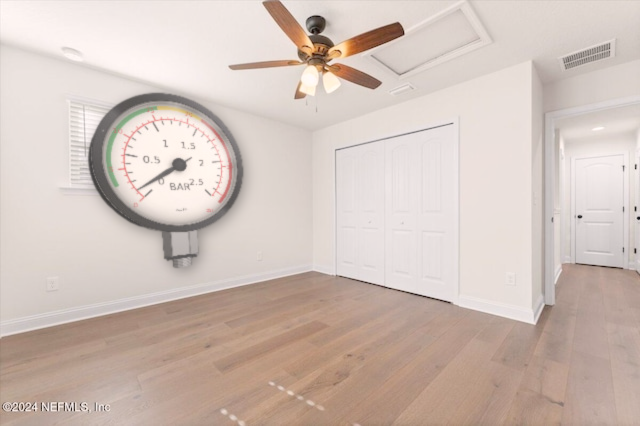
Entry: 0.1bar
